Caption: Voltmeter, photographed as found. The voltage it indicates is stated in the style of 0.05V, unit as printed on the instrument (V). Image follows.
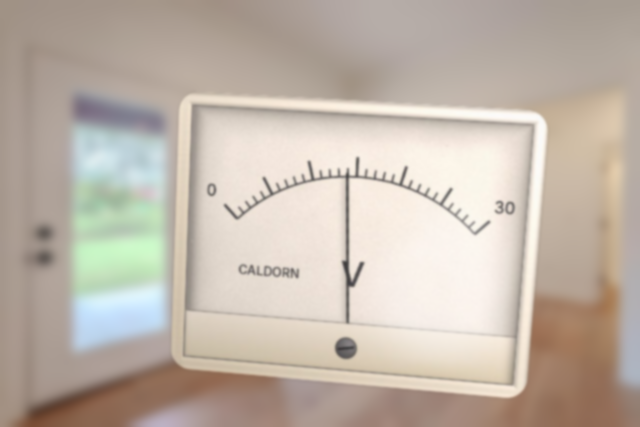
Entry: 14V
